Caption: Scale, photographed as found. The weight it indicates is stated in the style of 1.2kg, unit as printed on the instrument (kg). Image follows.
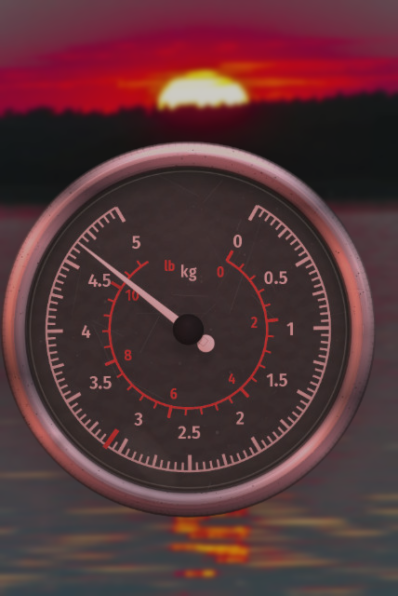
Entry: 4.65kg
